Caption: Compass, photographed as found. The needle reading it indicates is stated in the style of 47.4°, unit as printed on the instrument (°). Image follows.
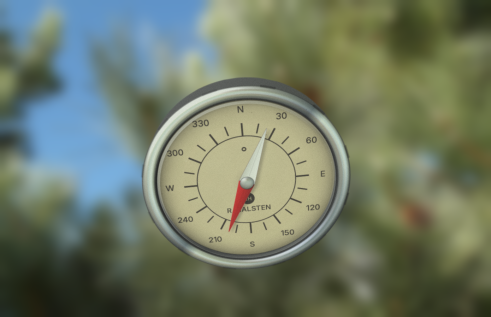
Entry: 202.5°
